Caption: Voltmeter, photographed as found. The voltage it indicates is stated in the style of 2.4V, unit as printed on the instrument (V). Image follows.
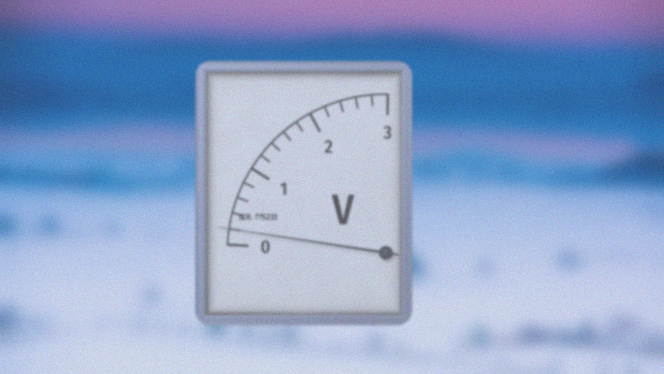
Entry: 0.2V
